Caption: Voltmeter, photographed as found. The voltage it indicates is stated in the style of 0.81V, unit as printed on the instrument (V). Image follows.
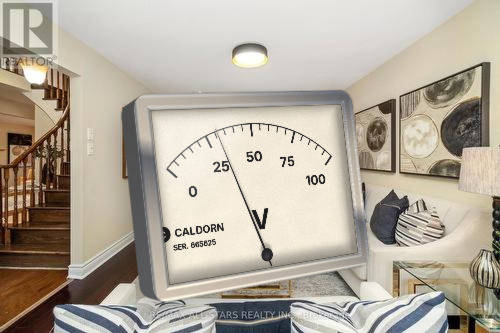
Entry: 30V
